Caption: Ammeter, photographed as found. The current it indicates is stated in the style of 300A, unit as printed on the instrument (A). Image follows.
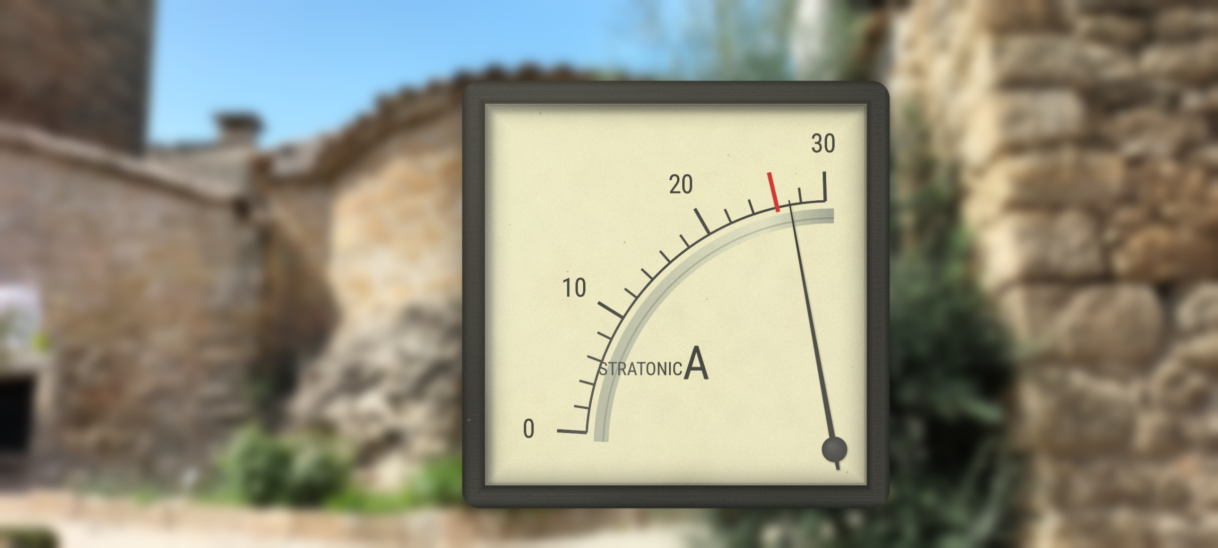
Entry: 27A
